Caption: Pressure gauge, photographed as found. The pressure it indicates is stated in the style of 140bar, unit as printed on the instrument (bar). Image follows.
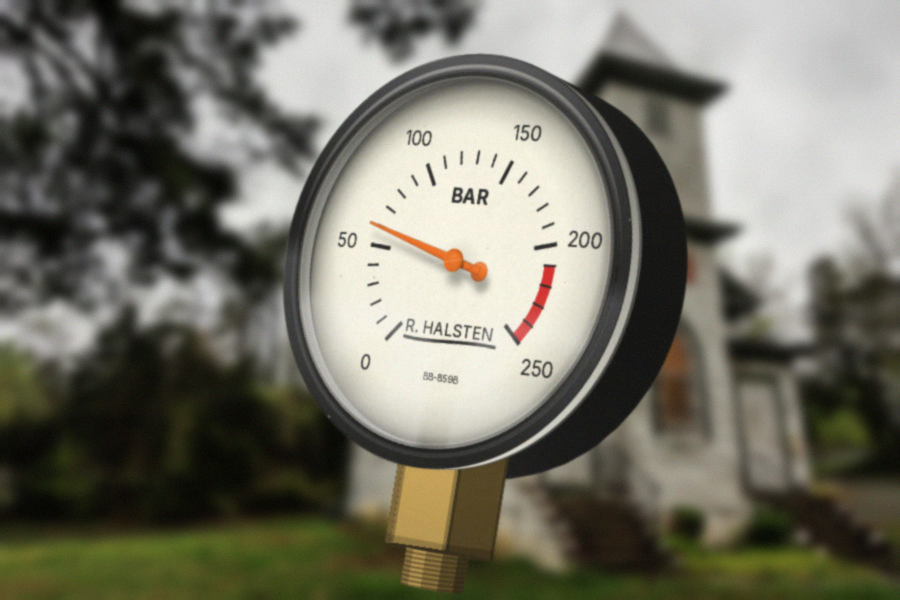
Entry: 60bar
